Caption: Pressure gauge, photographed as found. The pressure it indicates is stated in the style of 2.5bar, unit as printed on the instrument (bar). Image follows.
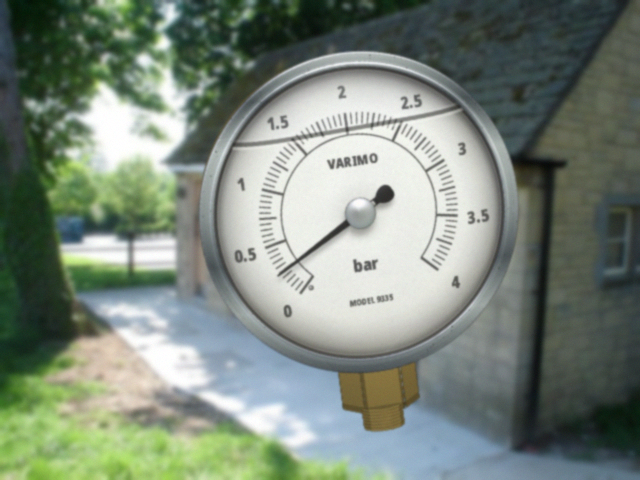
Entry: 0.25bar
